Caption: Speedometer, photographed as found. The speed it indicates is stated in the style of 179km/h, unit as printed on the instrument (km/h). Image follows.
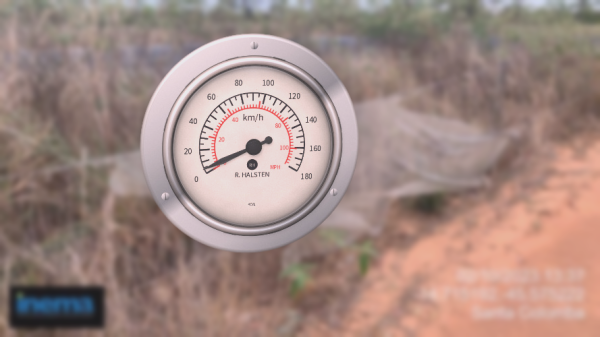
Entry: 5km/h
